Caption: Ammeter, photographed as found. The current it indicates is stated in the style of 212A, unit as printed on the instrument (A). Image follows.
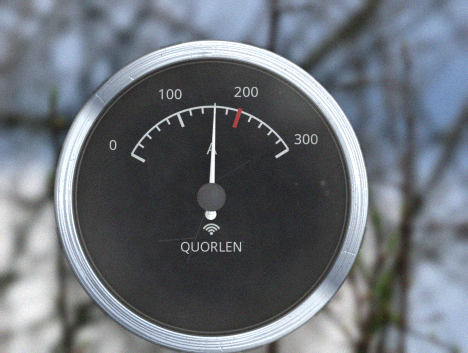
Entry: 160A
